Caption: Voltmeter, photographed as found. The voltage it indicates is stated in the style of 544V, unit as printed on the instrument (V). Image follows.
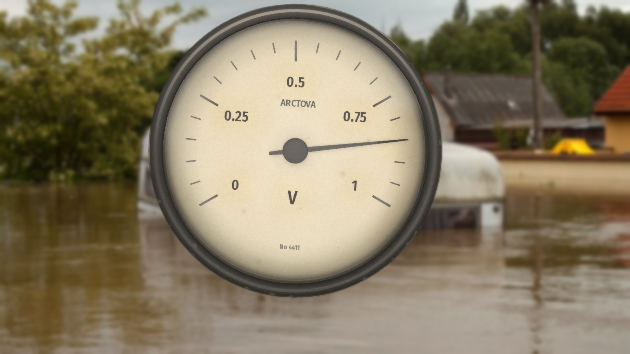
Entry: 0.85V
